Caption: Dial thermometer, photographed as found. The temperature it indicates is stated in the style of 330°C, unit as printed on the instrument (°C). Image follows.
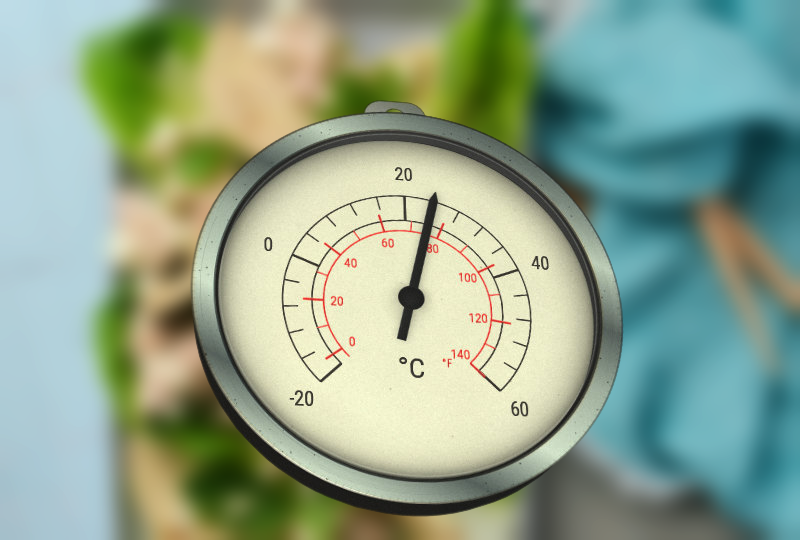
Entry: 24°C
